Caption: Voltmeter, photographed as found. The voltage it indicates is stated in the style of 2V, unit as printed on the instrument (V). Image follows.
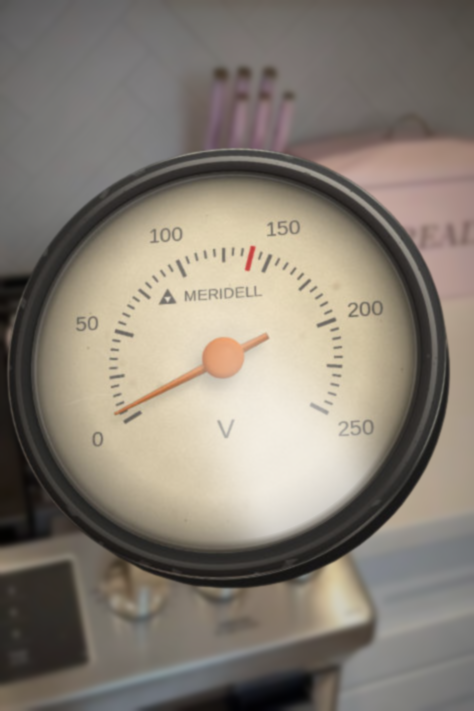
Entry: 5V
